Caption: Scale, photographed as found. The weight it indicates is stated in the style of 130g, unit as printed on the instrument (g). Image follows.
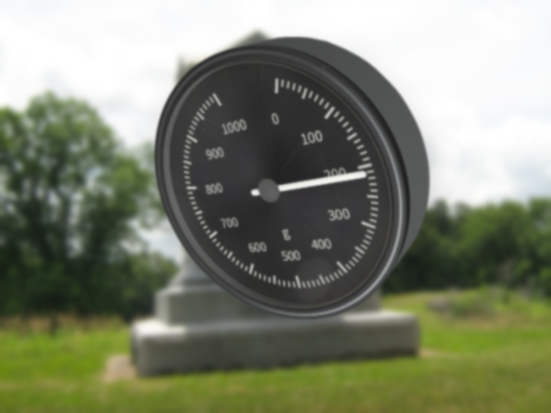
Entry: 210g
